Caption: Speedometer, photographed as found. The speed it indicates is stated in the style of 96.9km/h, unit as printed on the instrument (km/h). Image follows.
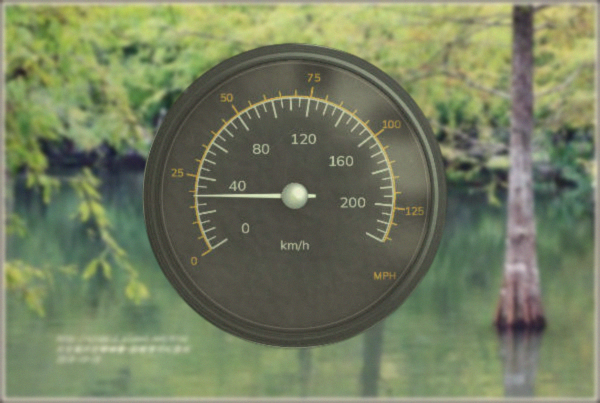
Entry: 30km/h
